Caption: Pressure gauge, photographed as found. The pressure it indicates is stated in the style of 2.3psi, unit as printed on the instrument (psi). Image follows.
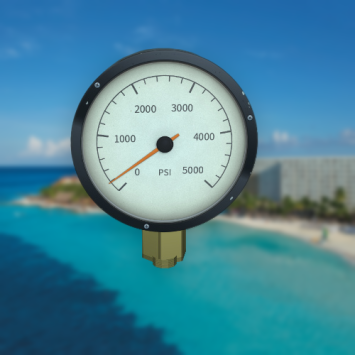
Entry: 200psi
